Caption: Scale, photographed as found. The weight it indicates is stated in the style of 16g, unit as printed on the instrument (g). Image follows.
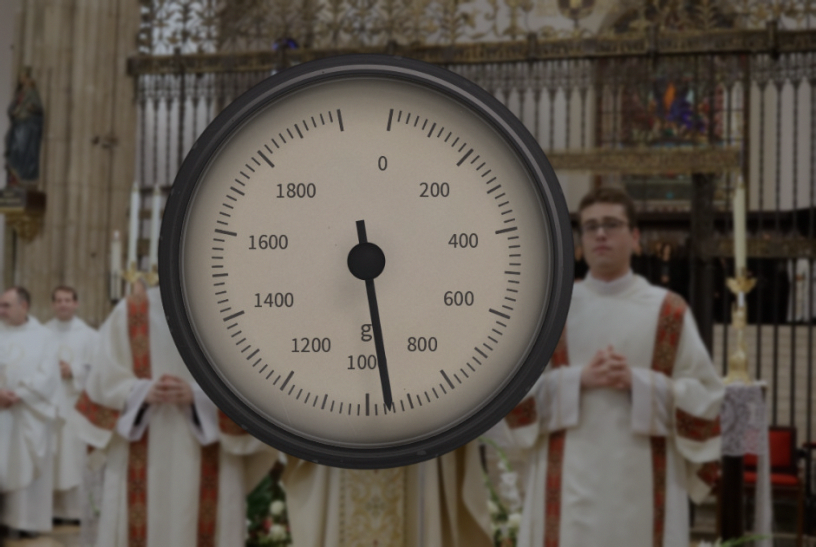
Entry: 950g
